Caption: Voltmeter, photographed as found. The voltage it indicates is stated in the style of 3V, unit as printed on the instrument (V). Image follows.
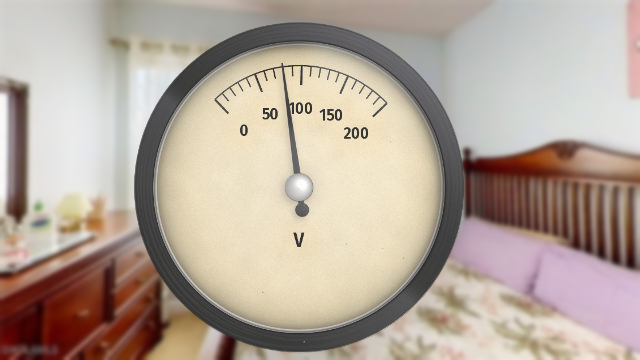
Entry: 80V
